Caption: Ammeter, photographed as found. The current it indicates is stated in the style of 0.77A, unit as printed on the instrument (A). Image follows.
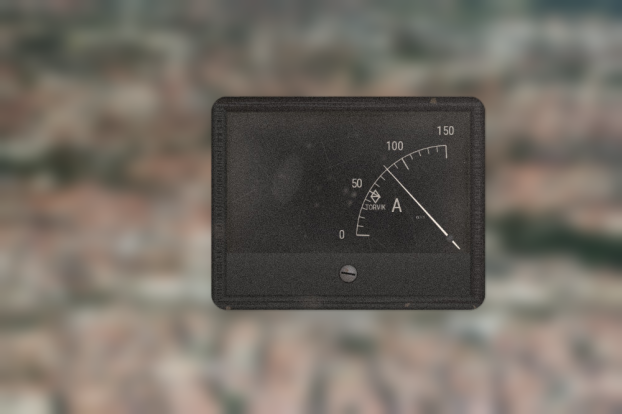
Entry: 80A
